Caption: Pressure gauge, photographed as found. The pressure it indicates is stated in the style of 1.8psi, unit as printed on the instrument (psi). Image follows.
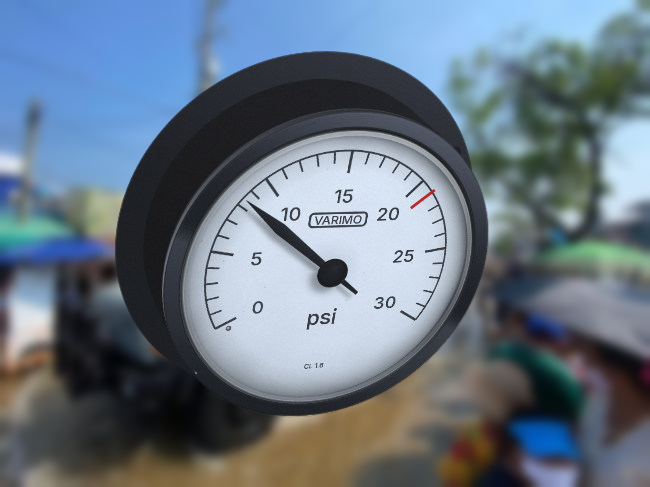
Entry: 8.5psi
